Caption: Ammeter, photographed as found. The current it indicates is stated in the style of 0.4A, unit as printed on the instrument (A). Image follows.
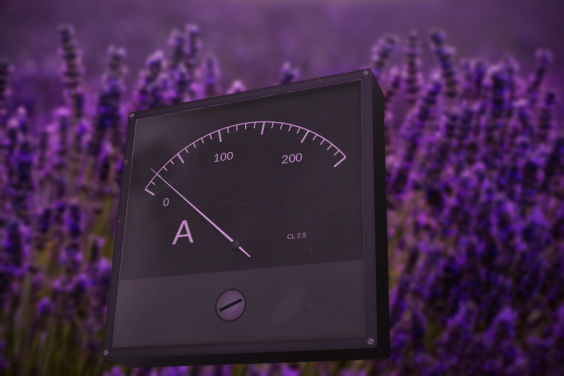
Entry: 20A
